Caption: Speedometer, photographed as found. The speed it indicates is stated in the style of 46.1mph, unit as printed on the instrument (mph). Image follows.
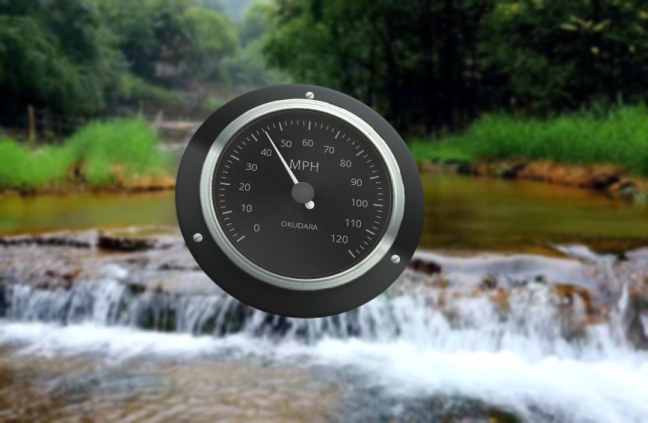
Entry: 44mph
